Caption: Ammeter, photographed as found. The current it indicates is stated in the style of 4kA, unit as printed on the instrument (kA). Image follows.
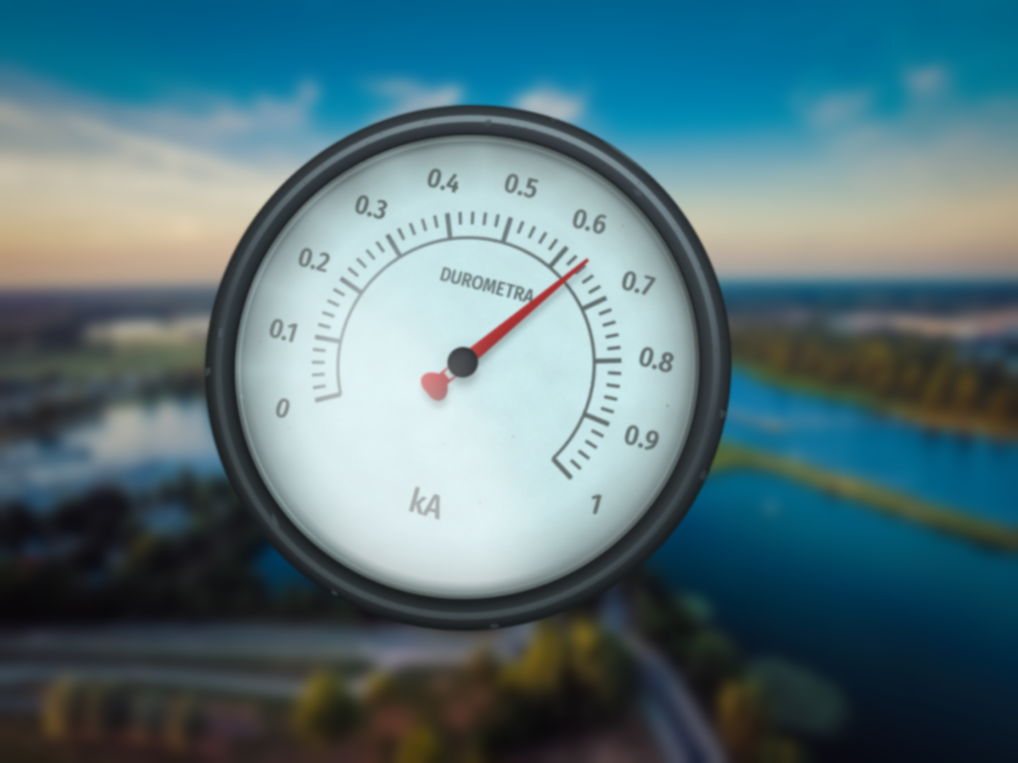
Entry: 0.64kA
